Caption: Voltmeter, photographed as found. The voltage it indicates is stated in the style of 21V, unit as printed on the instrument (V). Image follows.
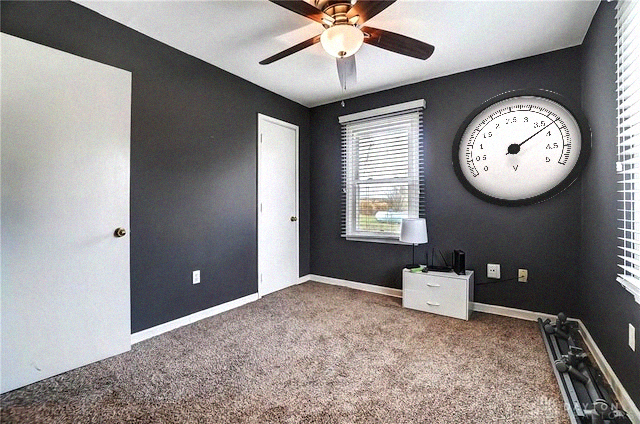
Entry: 3.75V
